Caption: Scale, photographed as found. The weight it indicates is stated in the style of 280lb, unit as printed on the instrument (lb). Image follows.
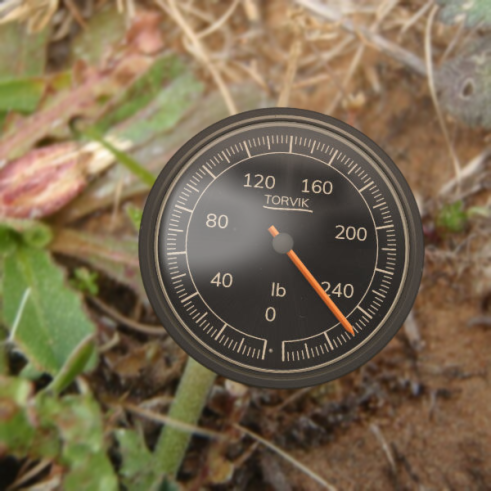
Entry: 250lb
